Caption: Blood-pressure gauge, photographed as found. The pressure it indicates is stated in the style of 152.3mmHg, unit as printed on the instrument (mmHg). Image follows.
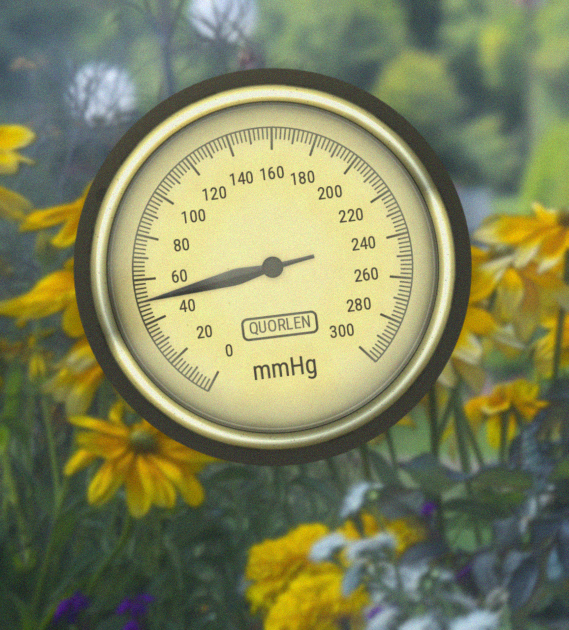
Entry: 50mmHg
